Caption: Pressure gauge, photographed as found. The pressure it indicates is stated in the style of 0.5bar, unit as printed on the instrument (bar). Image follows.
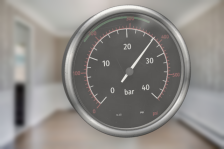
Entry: 26bar
